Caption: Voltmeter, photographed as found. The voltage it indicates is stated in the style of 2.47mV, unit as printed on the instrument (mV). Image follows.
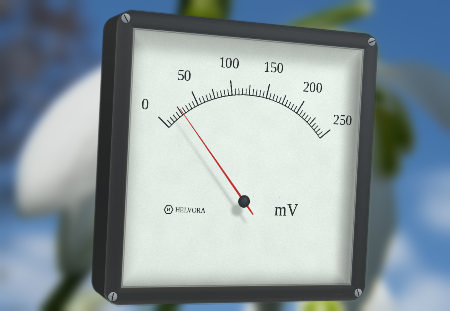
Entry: 25mV
